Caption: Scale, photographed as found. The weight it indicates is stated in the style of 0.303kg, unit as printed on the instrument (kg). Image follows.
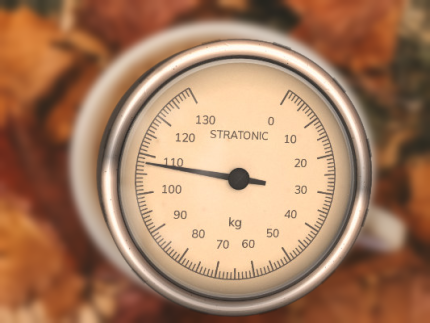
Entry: 108kg
